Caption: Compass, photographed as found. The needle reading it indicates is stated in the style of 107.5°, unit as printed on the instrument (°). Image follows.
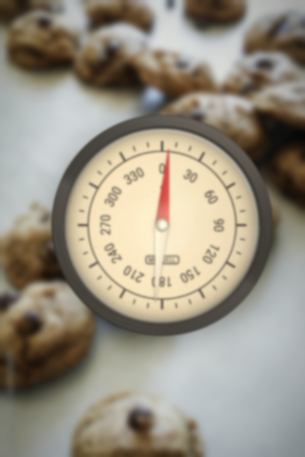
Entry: 5°
